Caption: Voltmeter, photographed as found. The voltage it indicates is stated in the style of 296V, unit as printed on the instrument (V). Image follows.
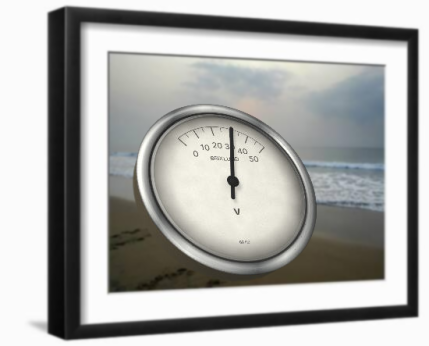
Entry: 30V
